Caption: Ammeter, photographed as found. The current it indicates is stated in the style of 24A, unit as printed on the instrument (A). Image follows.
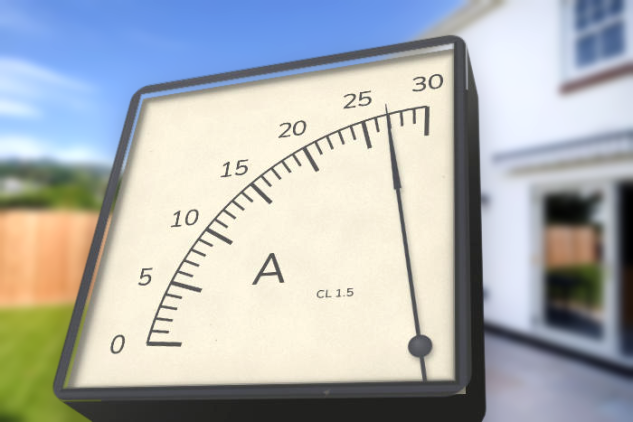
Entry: 27A
